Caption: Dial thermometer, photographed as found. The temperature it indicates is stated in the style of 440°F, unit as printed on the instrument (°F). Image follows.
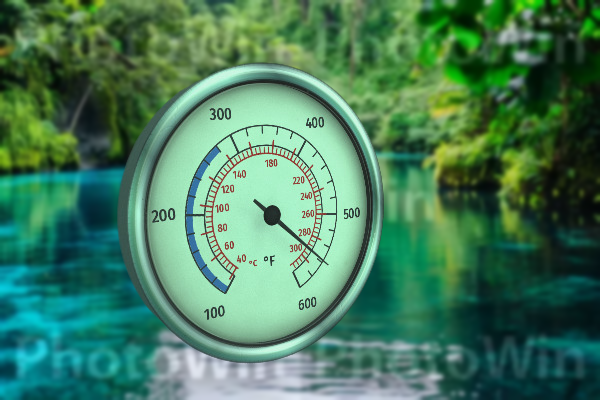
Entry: 560°F
